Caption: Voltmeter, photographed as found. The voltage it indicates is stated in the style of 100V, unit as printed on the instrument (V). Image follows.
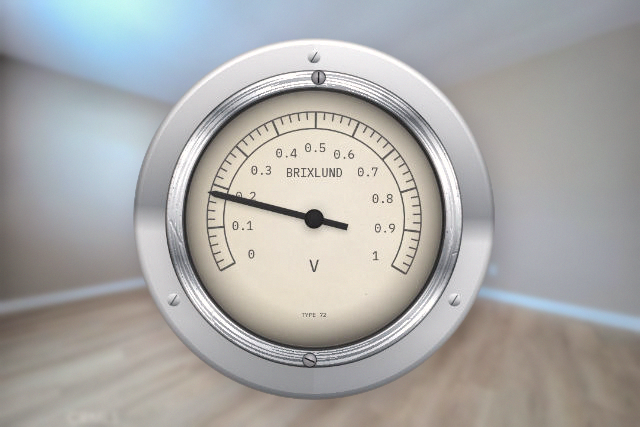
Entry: 0.18V
